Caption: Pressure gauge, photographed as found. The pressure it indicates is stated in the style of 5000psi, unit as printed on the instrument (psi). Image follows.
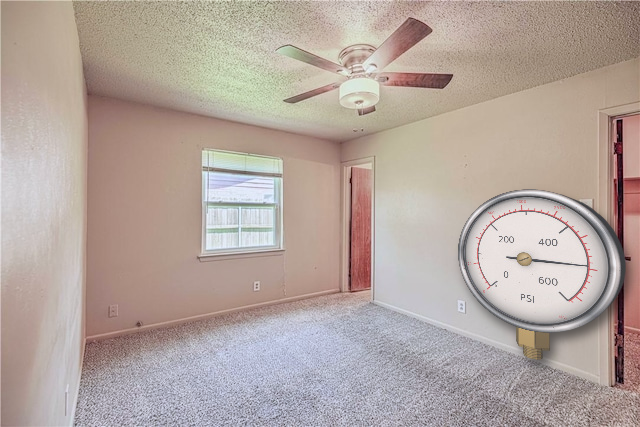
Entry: 500psi
